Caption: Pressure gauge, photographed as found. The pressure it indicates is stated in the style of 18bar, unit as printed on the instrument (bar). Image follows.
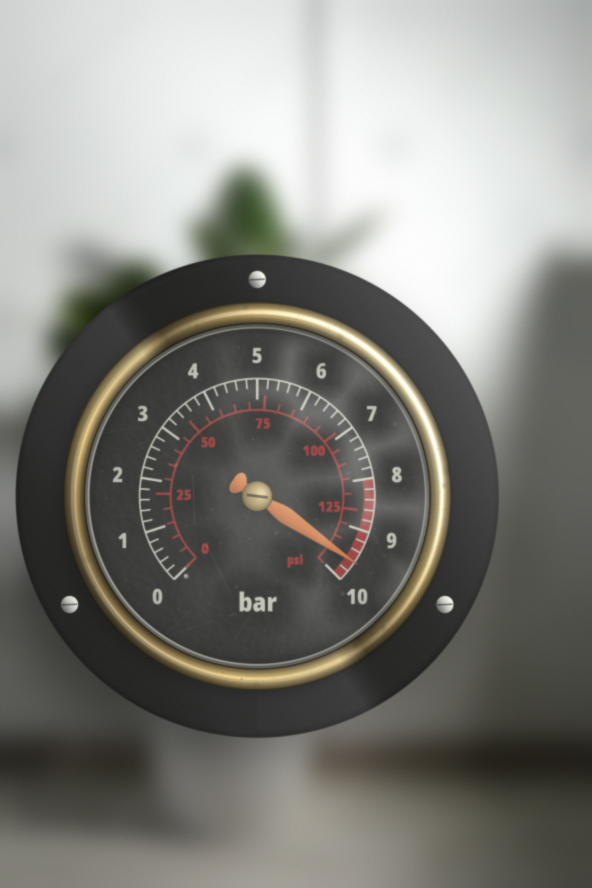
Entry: 9.6bar
